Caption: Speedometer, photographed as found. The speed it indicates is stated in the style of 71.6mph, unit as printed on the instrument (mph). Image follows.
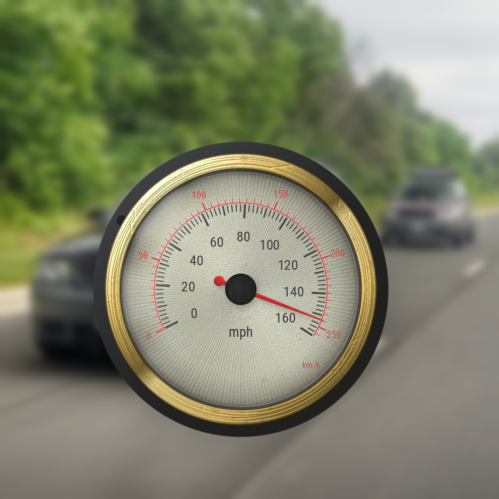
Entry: 152mph
